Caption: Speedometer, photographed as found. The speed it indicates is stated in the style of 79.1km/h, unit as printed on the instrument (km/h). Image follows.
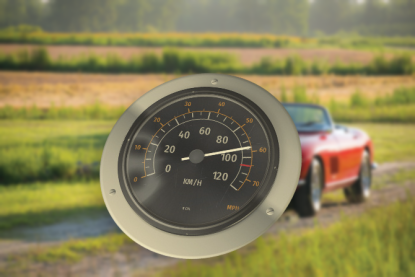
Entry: 95km/h
